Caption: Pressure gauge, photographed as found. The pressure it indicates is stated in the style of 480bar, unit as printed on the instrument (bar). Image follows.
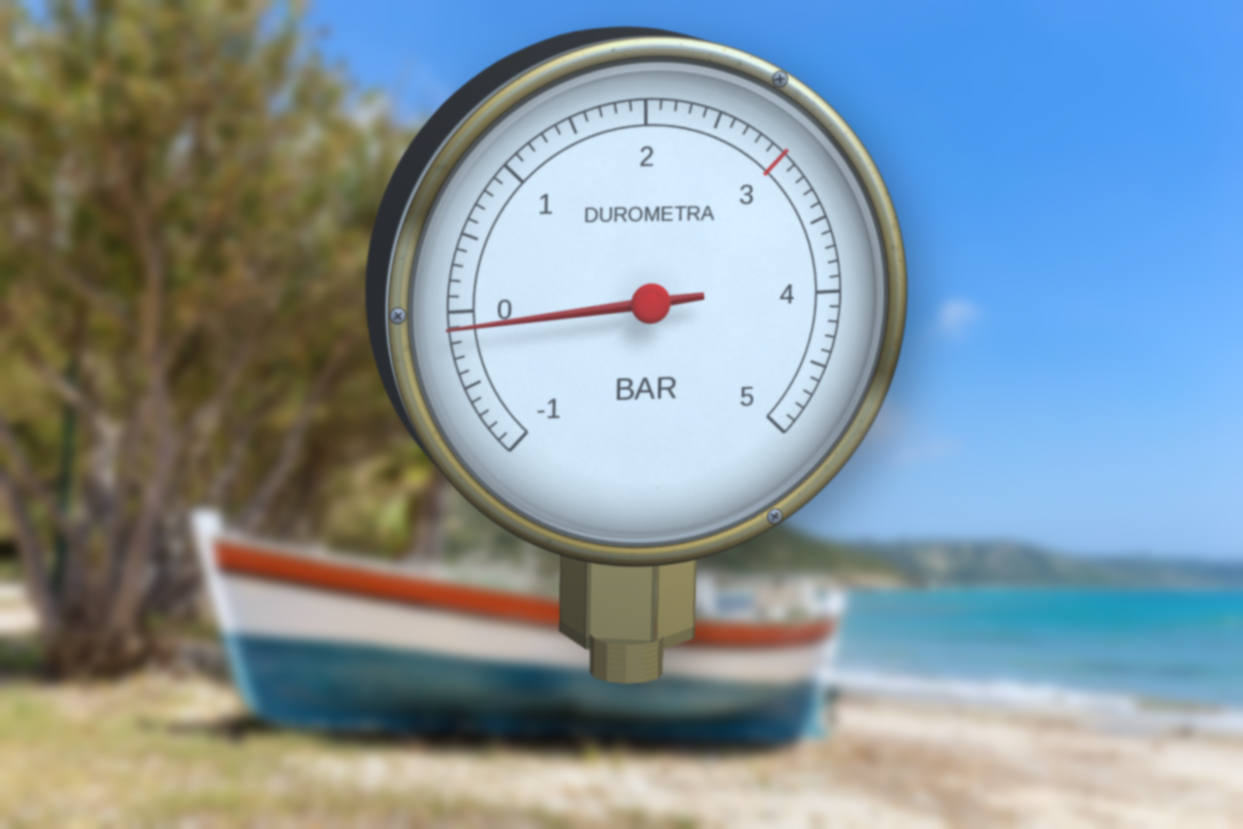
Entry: -0.1bar
